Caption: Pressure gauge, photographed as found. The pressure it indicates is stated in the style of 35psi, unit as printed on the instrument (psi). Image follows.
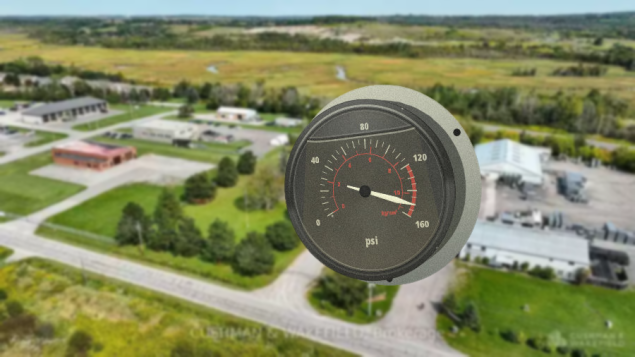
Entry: 150psi
